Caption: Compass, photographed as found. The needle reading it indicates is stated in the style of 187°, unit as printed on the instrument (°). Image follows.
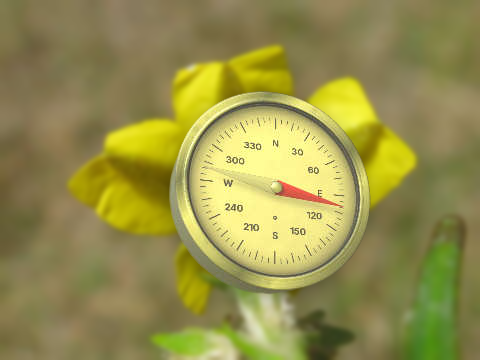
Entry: 100°
